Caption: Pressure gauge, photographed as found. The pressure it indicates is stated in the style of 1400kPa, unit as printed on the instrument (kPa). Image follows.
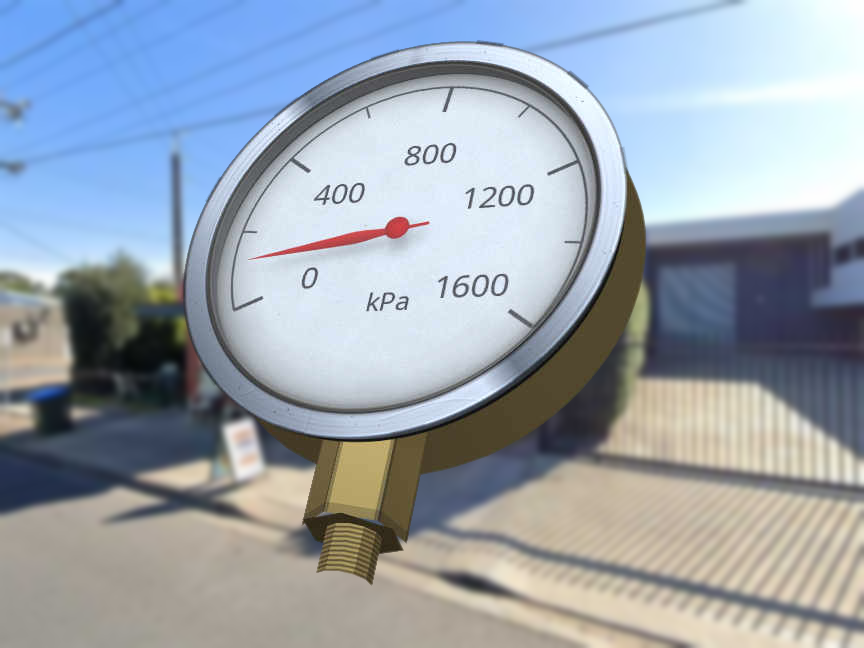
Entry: 100kPa
